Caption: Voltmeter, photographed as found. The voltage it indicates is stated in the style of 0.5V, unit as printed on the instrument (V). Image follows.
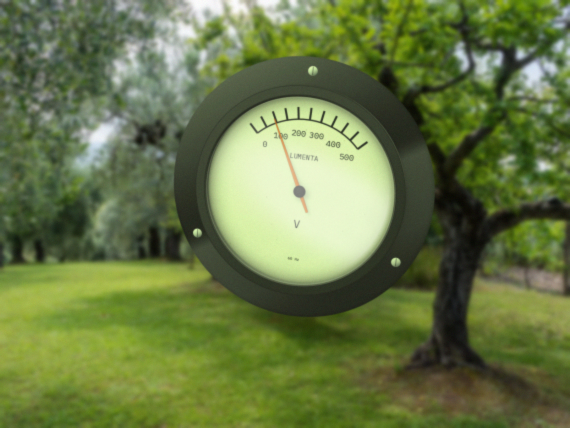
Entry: 100V
